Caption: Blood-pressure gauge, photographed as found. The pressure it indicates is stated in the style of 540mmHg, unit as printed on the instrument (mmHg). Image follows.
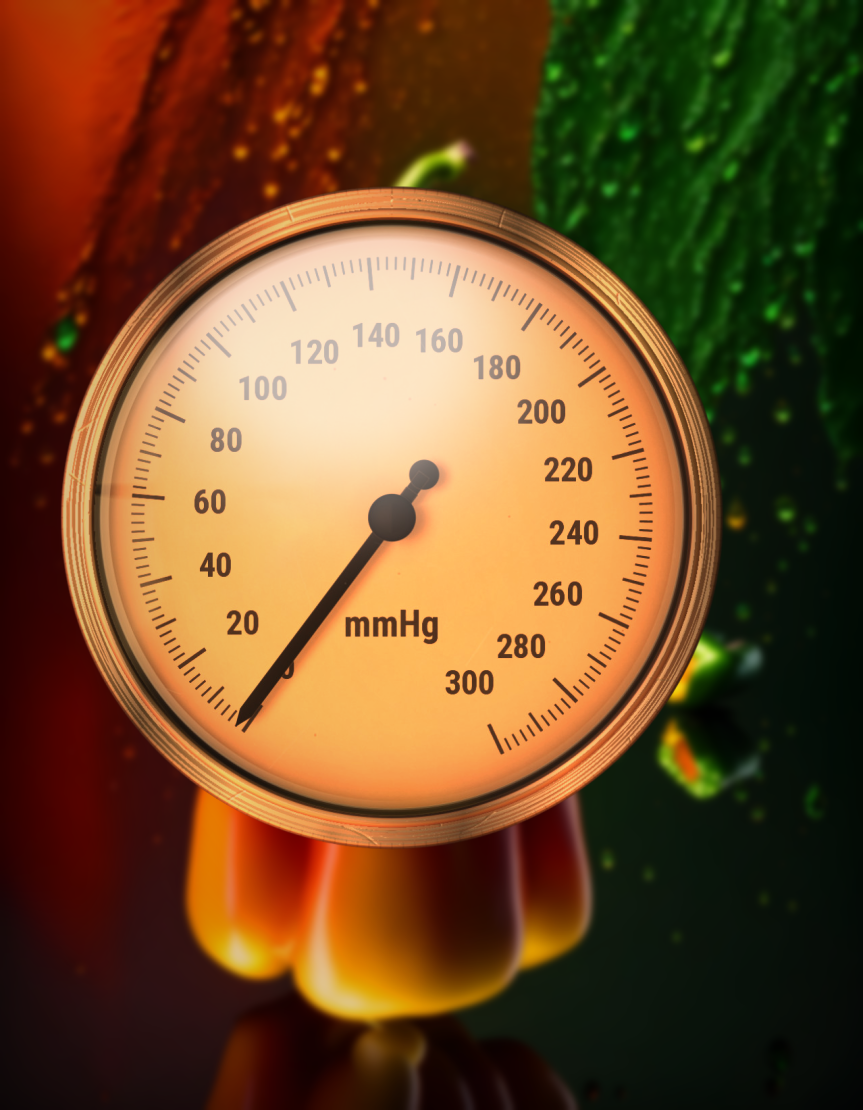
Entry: 2mmHg
